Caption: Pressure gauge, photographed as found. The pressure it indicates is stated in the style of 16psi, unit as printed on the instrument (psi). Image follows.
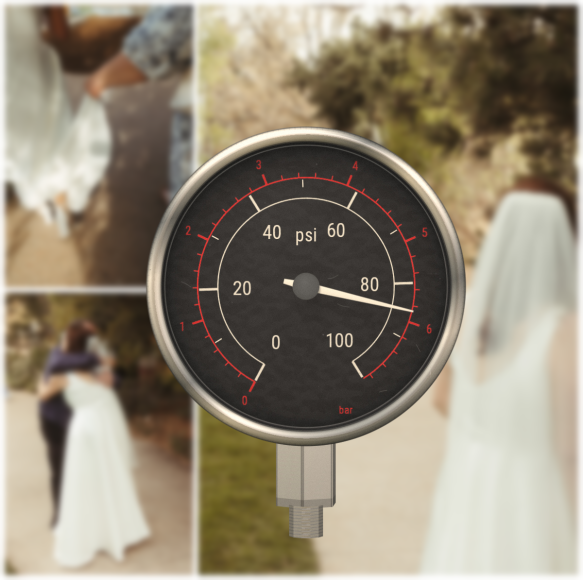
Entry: 85psi
